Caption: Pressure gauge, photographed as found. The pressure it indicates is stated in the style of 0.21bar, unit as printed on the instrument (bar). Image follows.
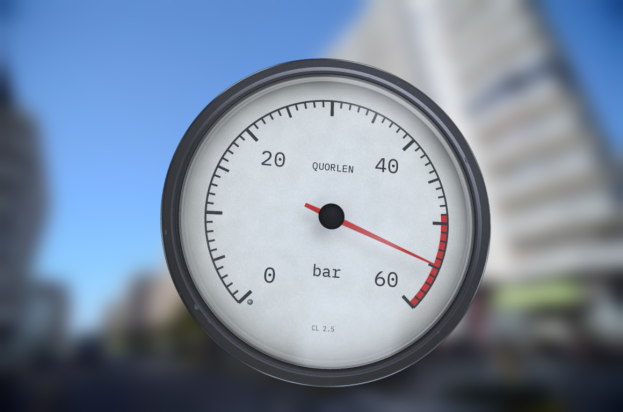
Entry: 55bar
